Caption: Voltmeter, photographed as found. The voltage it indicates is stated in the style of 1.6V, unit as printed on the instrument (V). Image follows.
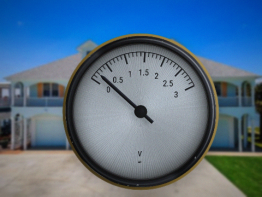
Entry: 0.2V
